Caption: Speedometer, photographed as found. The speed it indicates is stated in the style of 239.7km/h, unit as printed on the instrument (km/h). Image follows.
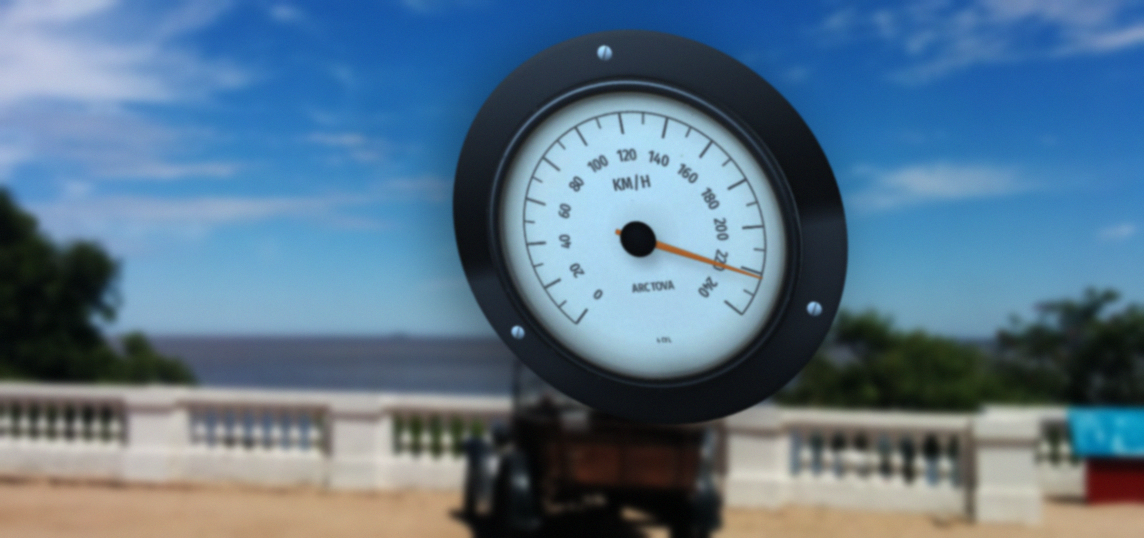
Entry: 220km/h
